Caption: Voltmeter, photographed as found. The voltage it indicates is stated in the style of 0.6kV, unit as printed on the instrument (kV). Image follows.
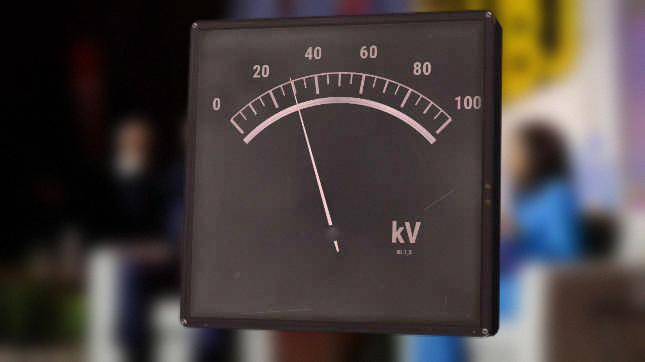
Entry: 30kV
